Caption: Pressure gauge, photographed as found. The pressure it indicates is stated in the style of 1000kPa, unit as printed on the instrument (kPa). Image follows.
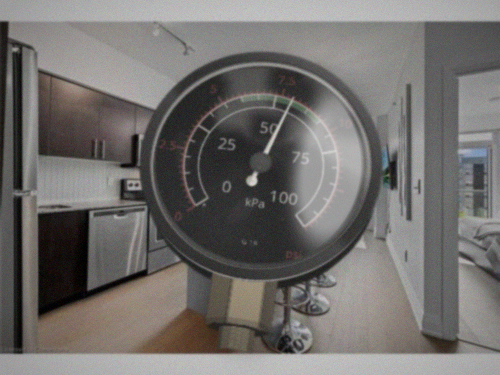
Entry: 55kPa
